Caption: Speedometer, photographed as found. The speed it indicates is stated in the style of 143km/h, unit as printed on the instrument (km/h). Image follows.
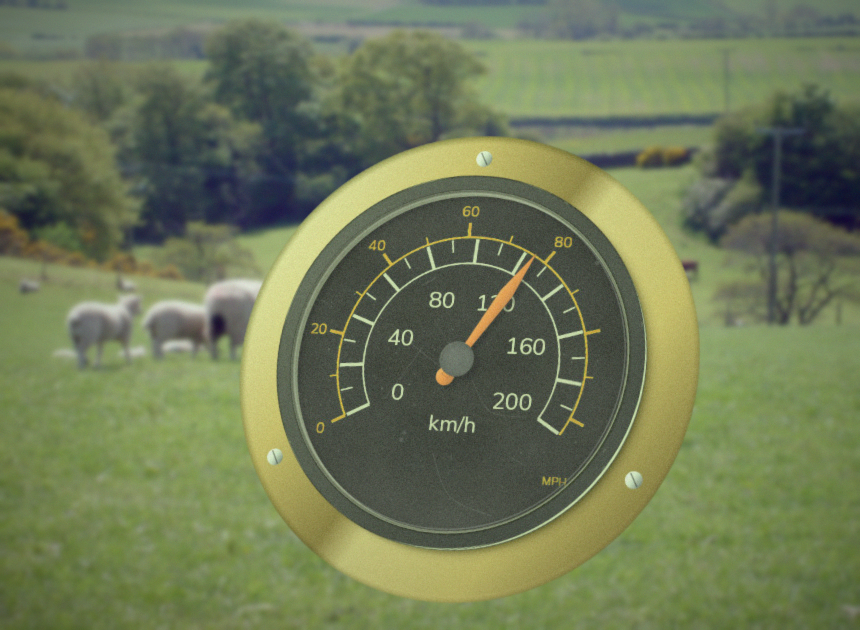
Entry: 125km/h
